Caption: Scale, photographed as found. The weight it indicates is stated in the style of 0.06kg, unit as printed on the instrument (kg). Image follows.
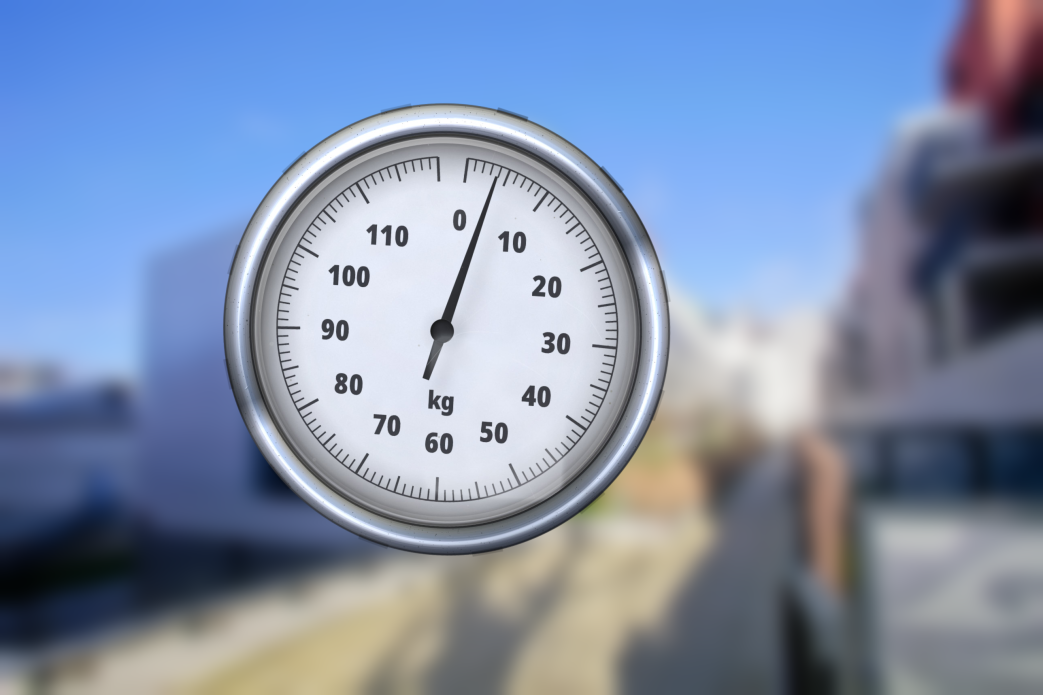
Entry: 4kg
